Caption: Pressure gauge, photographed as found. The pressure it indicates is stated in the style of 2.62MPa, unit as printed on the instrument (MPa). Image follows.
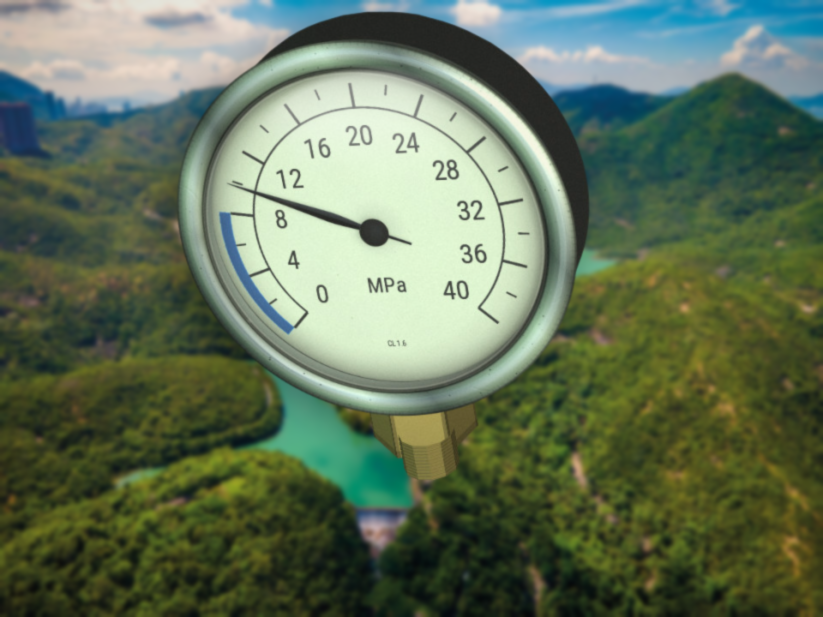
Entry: 10MPa
